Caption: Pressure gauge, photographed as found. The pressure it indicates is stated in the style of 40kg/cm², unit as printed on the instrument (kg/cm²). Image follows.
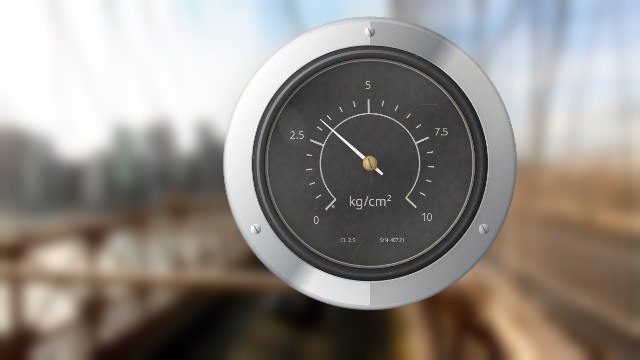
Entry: 3.25kg/cm²
